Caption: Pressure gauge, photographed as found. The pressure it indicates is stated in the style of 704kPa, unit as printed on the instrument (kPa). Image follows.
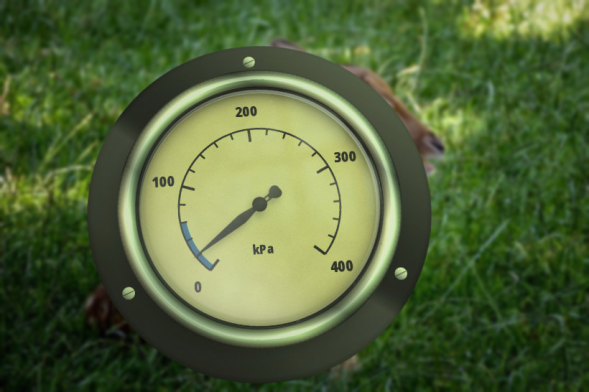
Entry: 20kPa
